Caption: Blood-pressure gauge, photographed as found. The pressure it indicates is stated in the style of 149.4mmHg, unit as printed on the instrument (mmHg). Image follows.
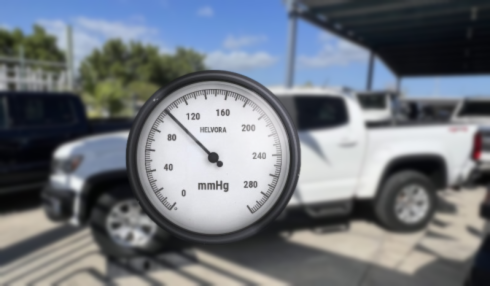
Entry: 100mmHg
